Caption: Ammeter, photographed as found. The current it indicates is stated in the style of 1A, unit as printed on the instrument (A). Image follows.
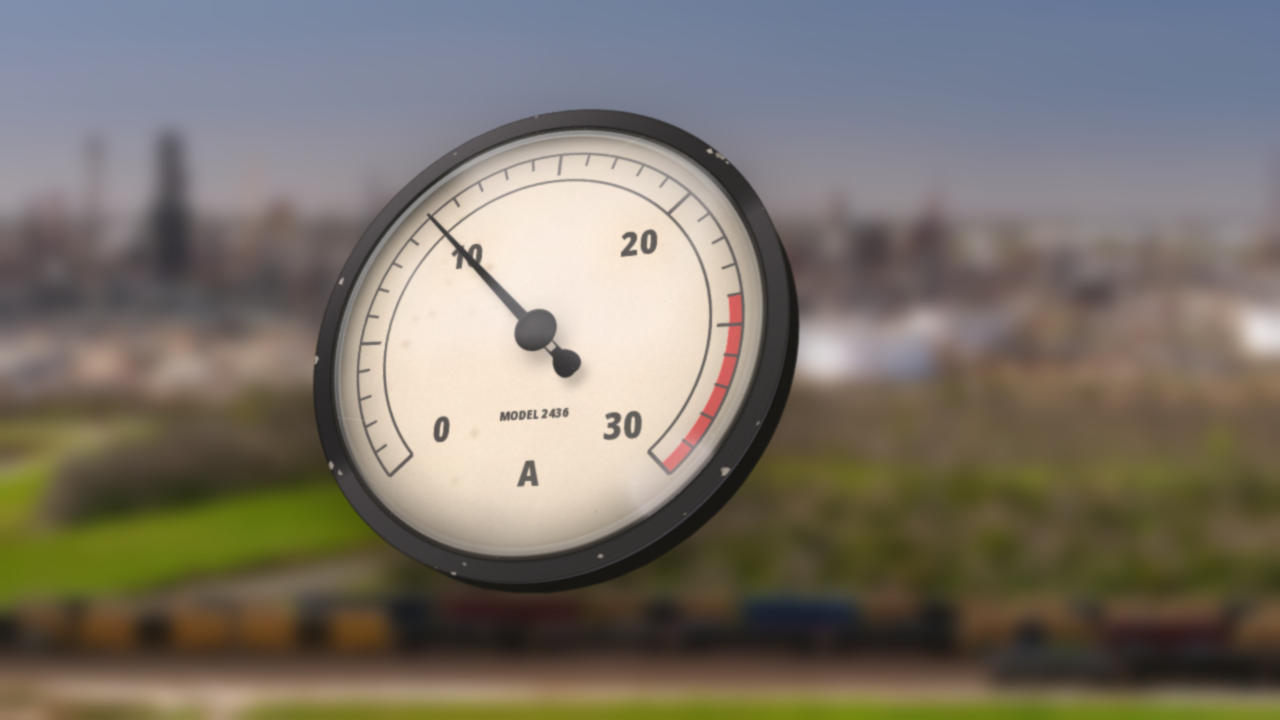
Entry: 10A
